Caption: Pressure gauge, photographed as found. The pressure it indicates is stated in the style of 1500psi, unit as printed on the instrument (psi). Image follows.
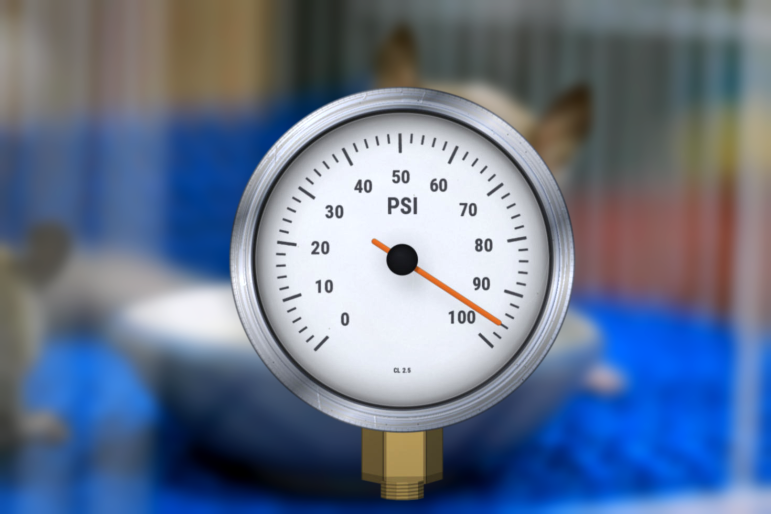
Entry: 96psi
